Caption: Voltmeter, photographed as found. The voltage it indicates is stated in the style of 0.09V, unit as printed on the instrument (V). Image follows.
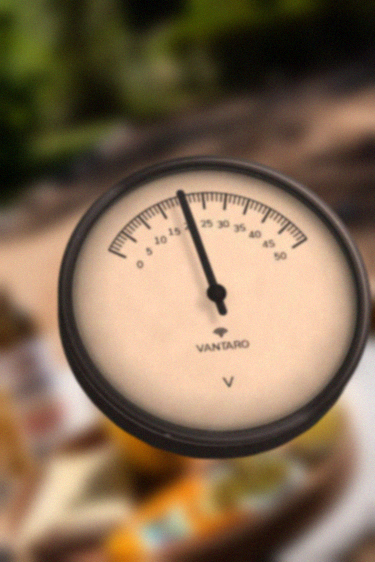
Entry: 20V
